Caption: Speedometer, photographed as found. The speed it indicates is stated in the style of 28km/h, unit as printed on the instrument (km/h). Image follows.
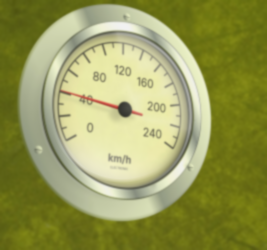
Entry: 40km/h
